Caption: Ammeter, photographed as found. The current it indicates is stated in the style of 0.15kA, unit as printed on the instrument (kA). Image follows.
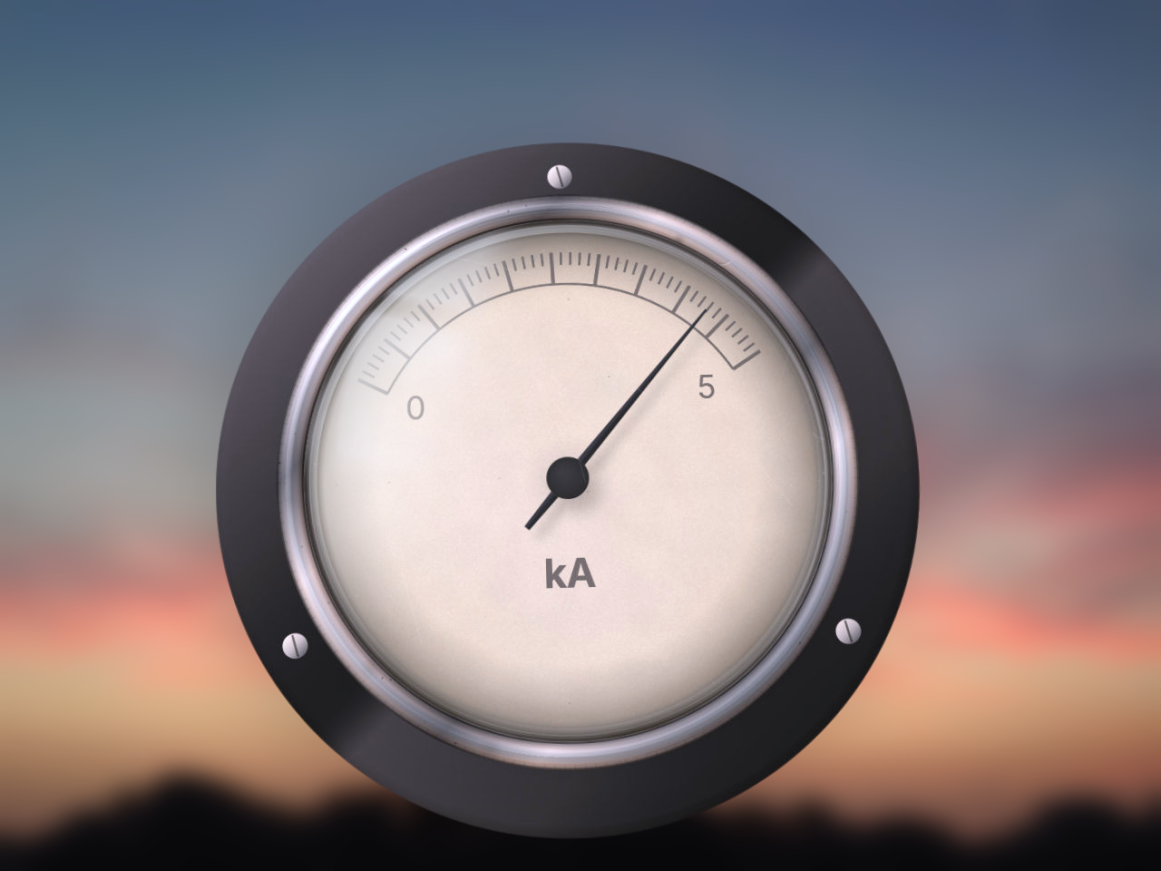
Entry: 4.3kA
